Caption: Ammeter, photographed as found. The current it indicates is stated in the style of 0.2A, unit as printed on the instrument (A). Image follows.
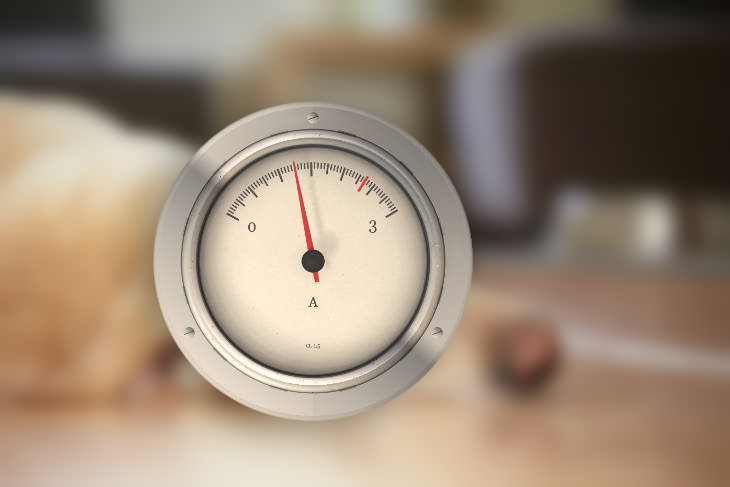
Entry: 1.25A
